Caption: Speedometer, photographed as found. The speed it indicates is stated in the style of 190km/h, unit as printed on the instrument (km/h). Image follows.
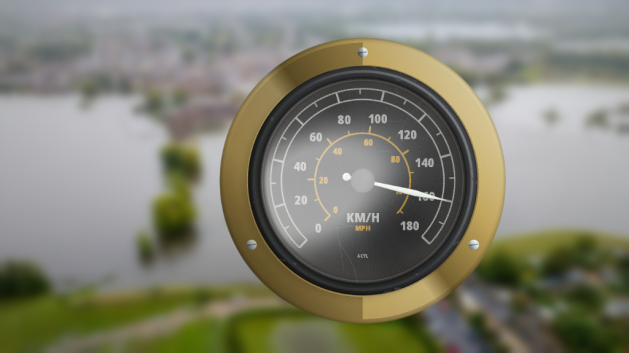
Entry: 160km/h
